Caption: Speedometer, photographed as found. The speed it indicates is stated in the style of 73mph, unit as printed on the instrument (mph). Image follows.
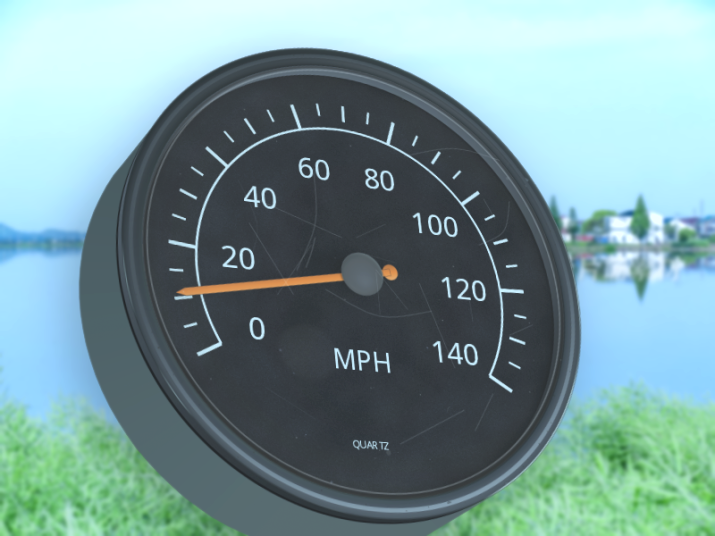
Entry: 10mph
